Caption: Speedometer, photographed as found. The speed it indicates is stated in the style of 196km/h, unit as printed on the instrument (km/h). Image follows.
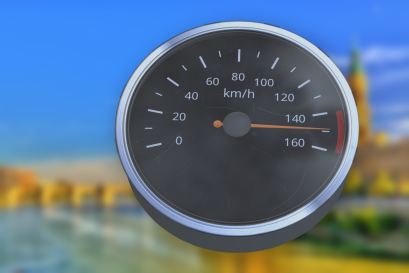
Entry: 150km/h
